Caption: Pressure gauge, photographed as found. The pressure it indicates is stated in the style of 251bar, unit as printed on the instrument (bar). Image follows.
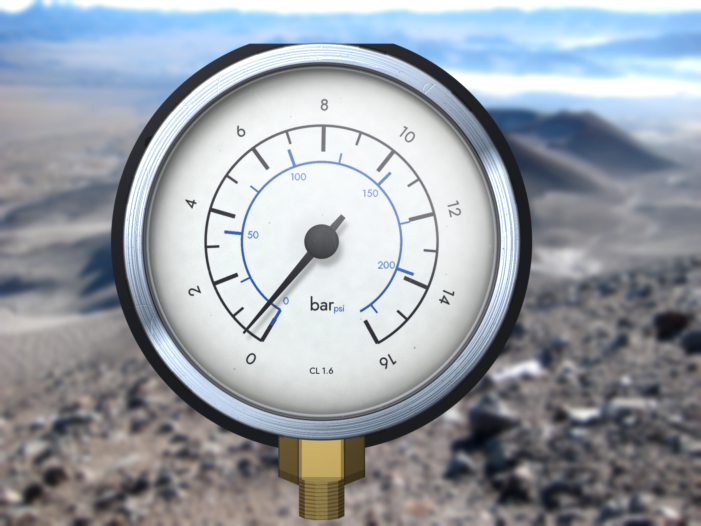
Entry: 0.5bar
